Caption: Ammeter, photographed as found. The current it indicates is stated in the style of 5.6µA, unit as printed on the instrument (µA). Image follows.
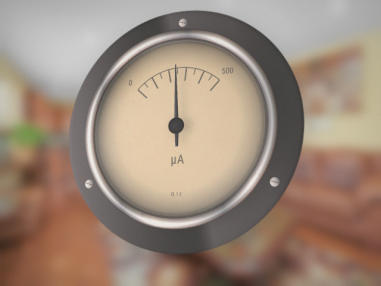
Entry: 250µA
